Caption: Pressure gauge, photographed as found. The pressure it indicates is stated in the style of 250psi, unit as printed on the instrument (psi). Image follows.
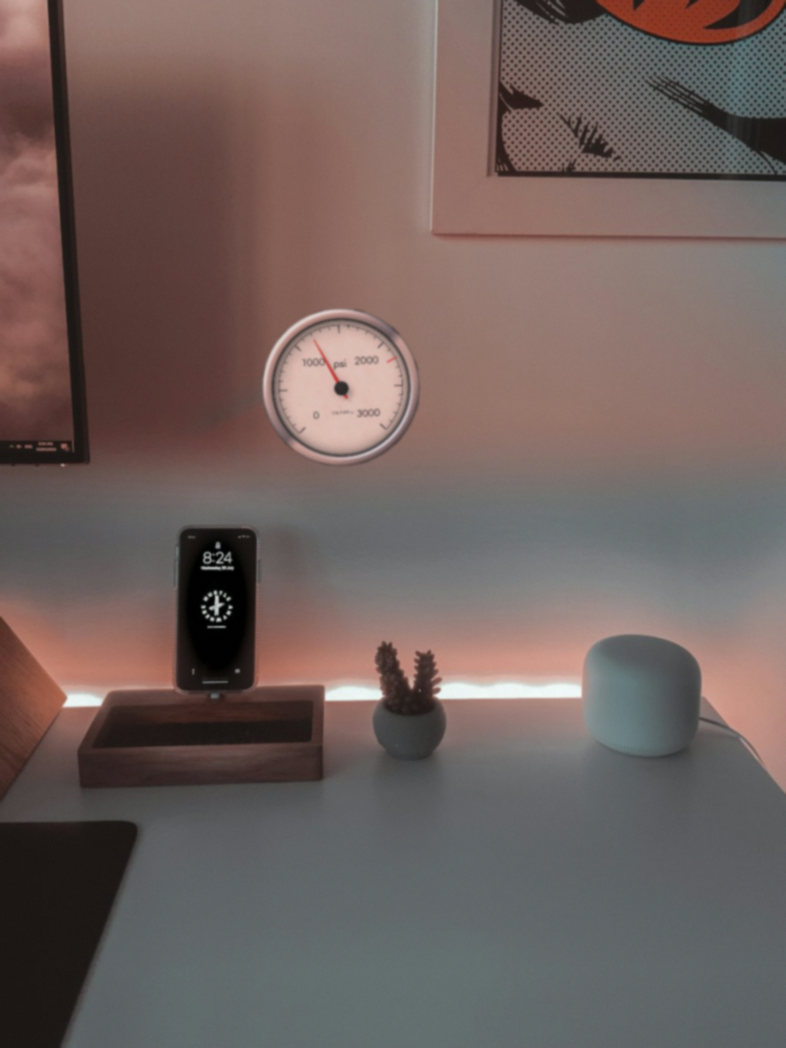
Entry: 1200psi
